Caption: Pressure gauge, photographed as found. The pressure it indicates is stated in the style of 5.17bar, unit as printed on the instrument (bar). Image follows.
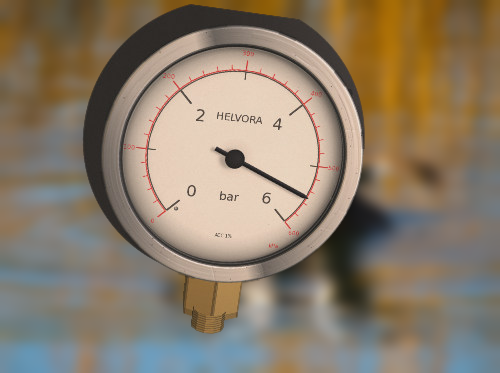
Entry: 5.5bar
